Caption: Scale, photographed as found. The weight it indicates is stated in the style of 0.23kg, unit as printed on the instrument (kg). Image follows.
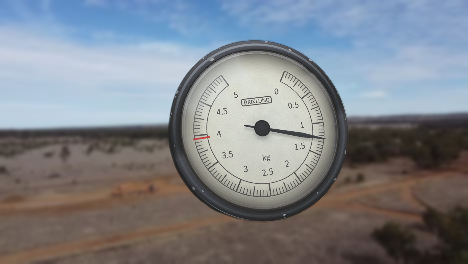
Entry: 1.25kg
